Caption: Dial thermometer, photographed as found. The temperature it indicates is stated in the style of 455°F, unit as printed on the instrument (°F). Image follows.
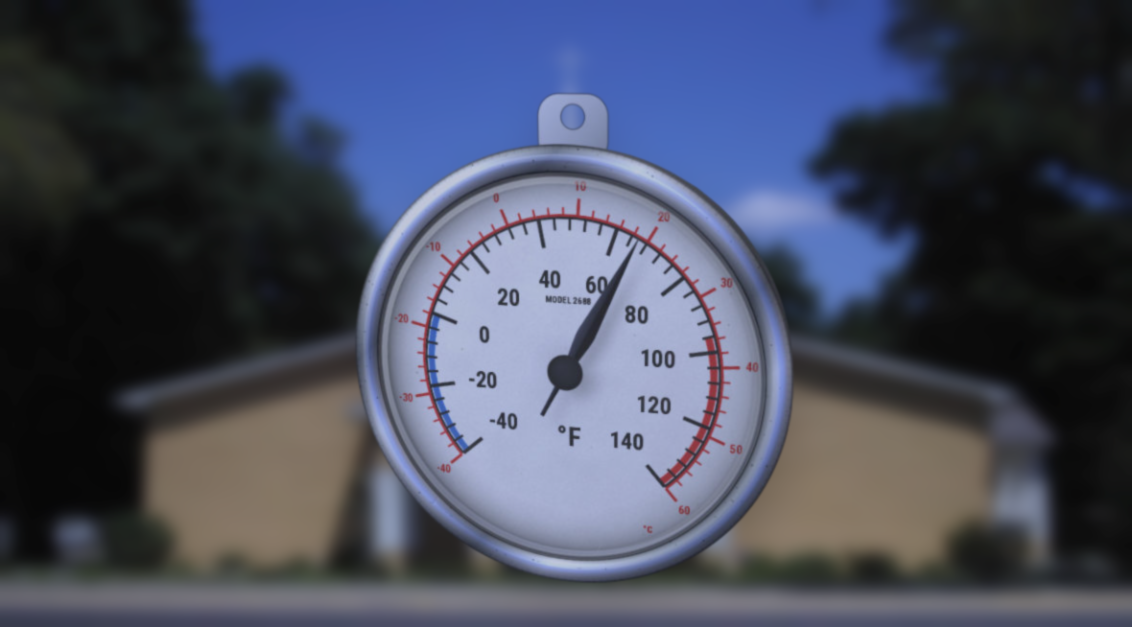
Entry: 66°F
